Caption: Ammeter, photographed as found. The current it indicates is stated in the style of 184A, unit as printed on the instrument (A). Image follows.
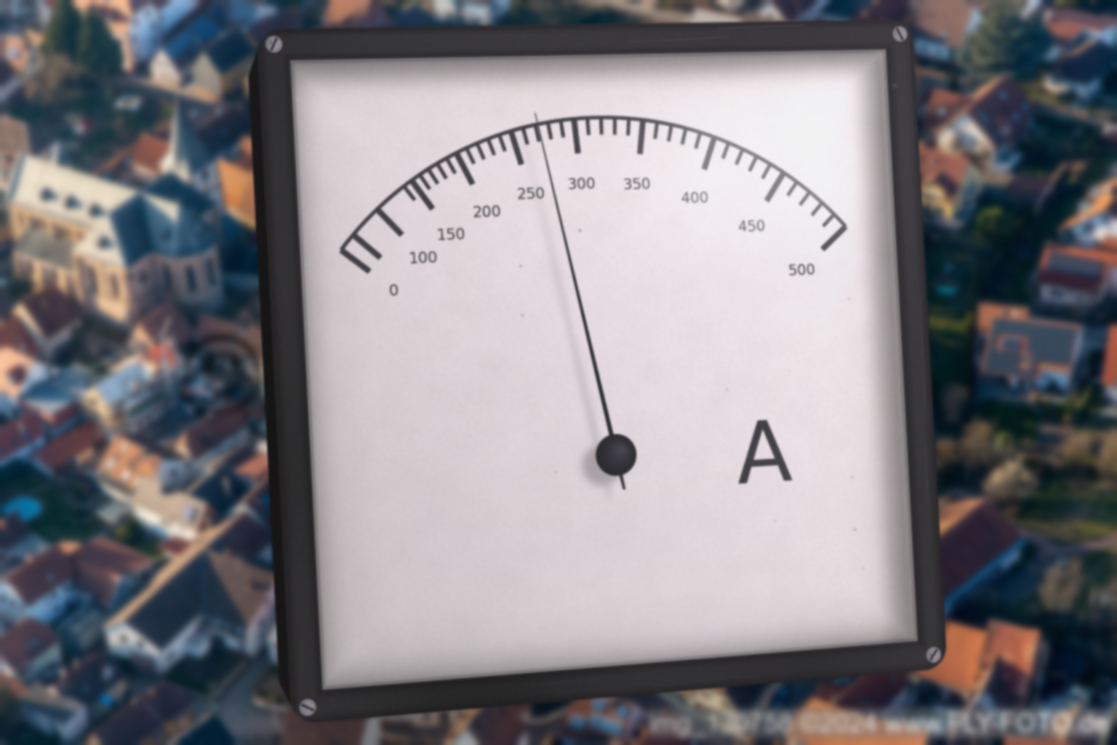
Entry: 270A
